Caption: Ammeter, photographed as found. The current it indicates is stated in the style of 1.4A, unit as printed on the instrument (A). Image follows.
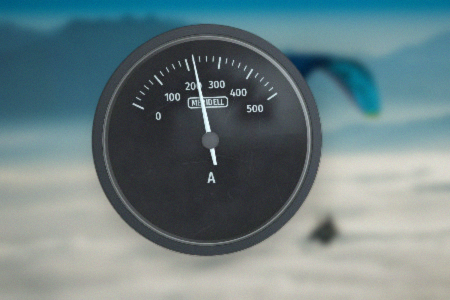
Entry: 220A
